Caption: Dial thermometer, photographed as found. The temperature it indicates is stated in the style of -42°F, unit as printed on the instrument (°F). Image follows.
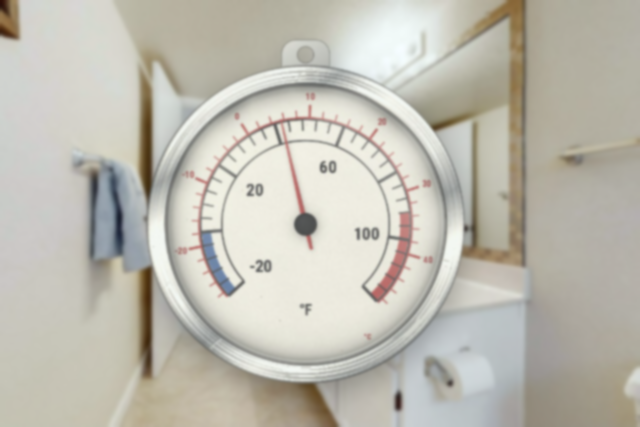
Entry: 42°F
